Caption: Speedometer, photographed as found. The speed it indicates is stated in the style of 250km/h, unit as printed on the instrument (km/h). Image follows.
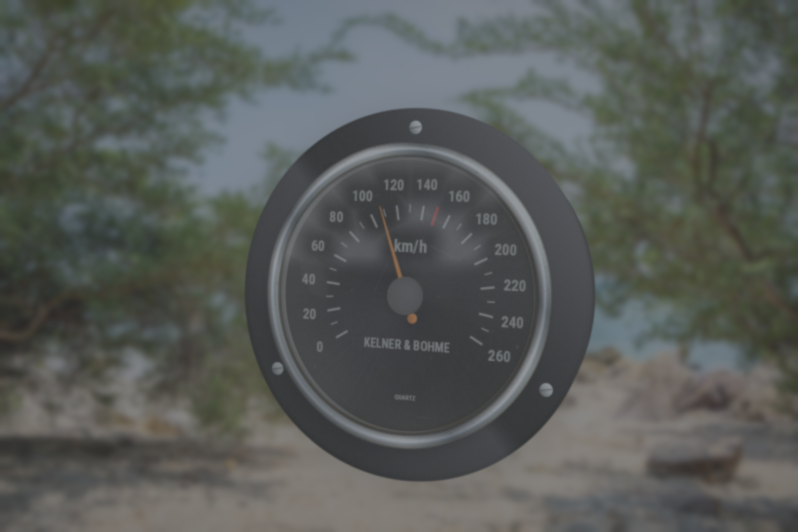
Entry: 110km/h
